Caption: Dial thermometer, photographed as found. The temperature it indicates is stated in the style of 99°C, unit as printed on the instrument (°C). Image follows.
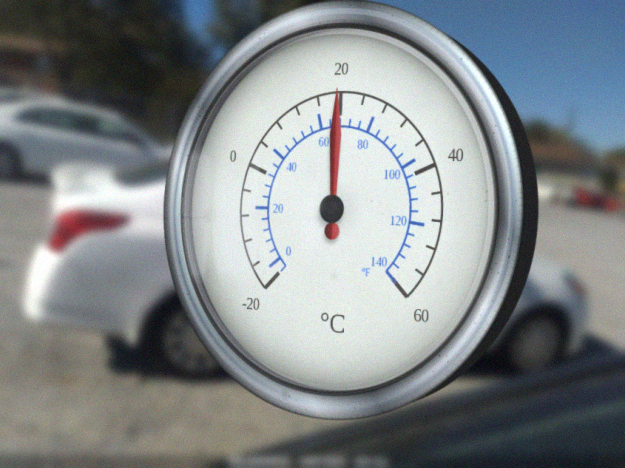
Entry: 20°C
